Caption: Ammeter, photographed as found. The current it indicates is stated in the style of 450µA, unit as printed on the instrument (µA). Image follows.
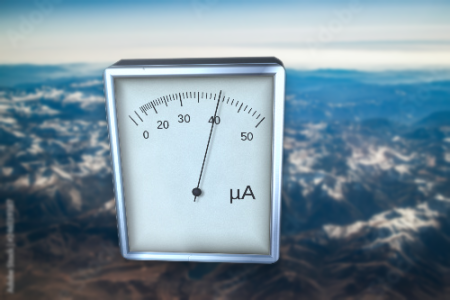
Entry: 40µA
